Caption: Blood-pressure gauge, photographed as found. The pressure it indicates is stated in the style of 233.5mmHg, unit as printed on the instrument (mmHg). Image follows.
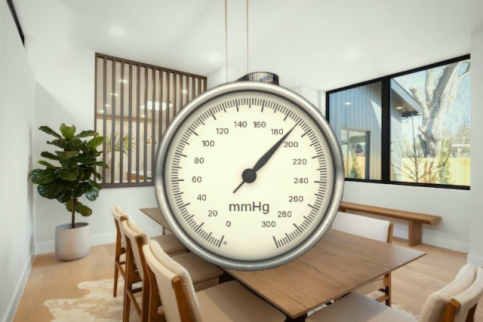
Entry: 190mmHg
